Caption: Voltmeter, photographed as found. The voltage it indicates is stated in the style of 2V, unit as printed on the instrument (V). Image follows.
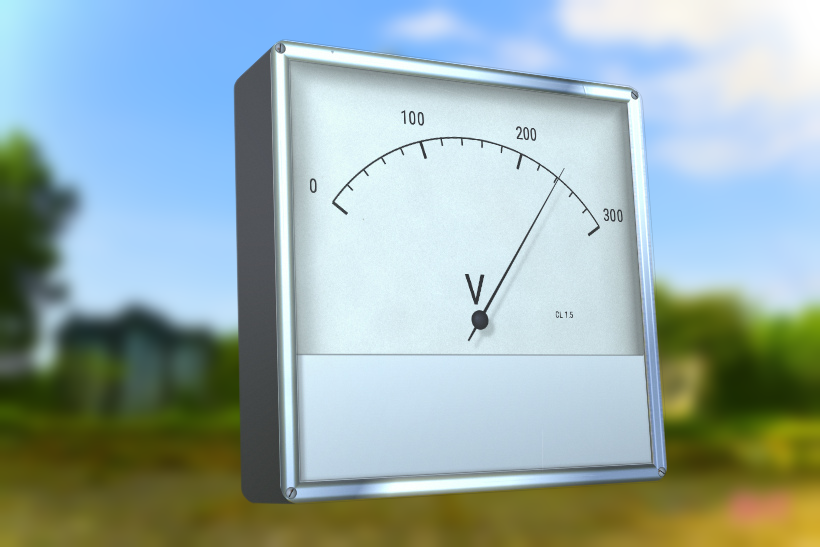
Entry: 240V
